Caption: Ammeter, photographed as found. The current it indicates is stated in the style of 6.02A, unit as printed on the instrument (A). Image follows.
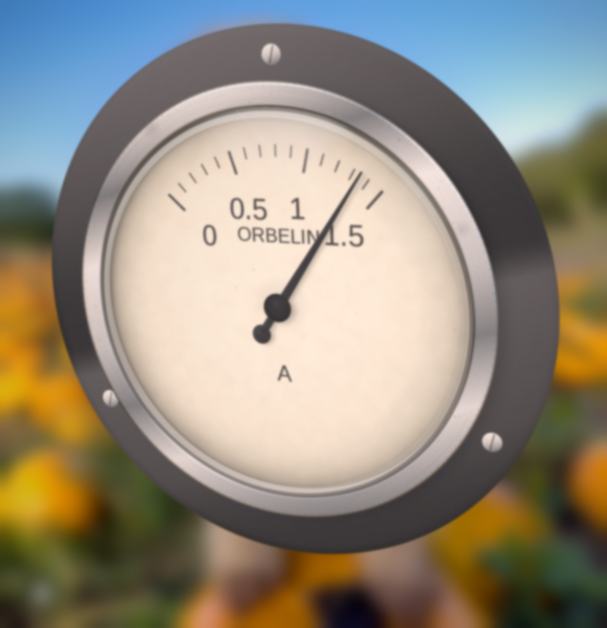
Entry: 1.35A
